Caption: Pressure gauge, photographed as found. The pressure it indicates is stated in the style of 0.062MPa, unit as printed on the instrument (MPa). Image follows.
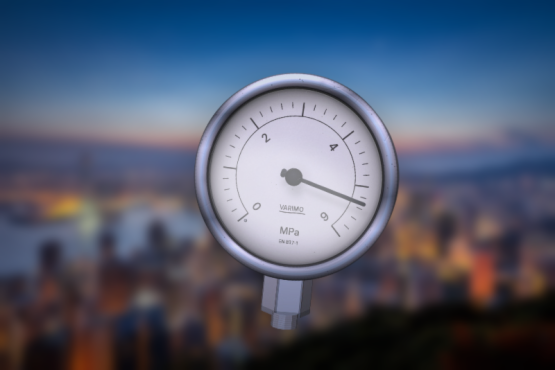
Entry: 5.3MPa
